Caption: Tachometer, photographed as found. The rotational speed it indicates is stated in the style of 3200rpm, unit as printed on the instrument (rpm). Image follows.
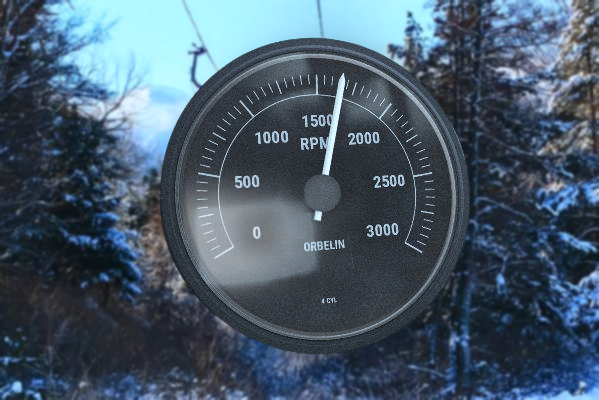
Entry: 1650rpm
